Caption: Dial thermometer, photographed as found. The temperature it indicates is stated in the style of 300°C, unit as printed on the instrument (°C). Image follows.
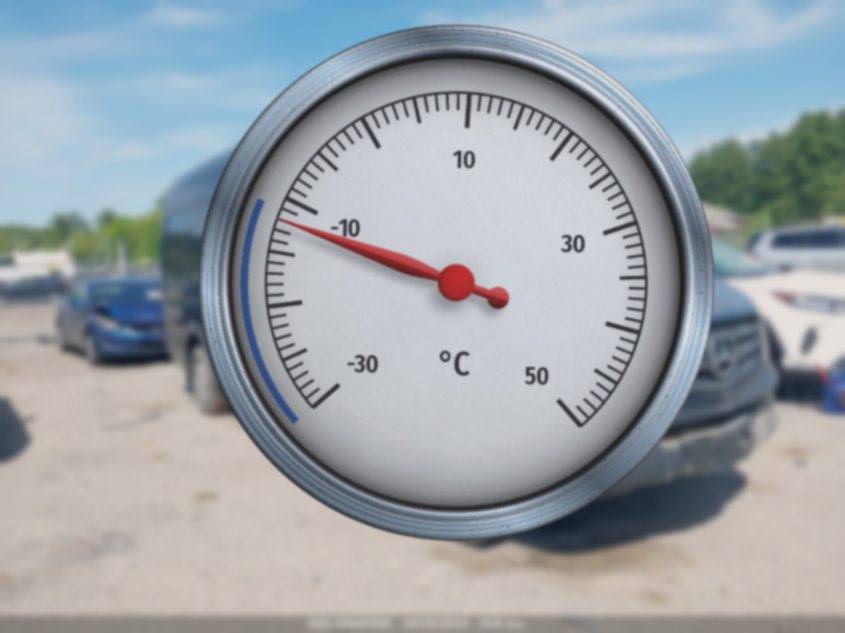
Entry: -12°C
